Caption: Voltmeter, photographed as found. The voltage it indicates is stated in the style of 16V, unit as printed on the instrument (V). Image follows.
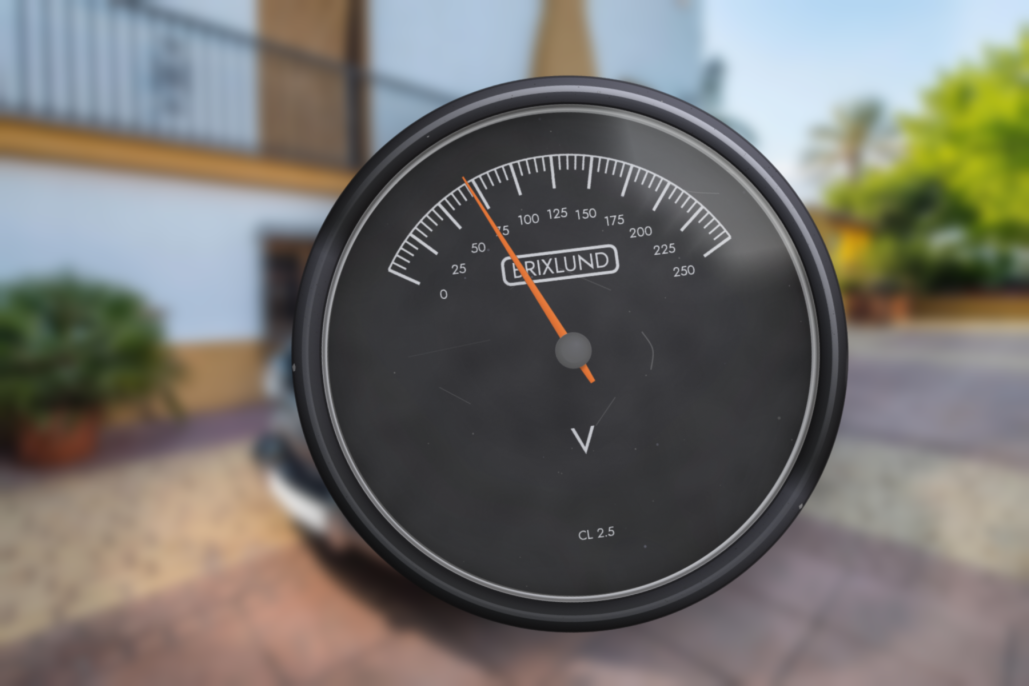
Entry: 70V
